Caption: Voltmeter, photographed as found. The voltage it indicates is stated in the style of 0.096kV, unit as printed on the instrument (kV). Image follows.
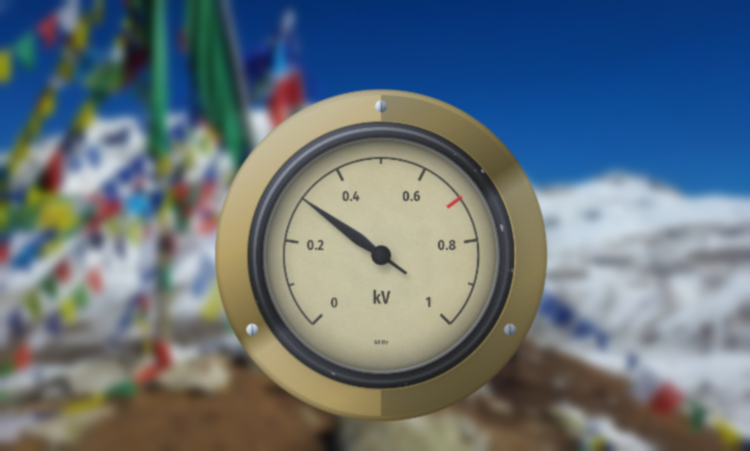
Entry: 0.3kV
